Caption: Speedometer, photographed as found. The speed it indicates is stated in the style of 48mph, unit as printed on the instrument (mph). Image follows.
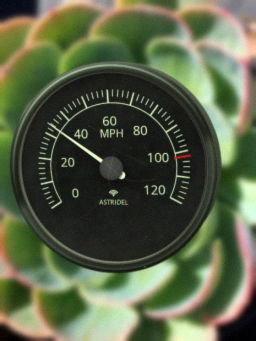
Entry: 34mph
